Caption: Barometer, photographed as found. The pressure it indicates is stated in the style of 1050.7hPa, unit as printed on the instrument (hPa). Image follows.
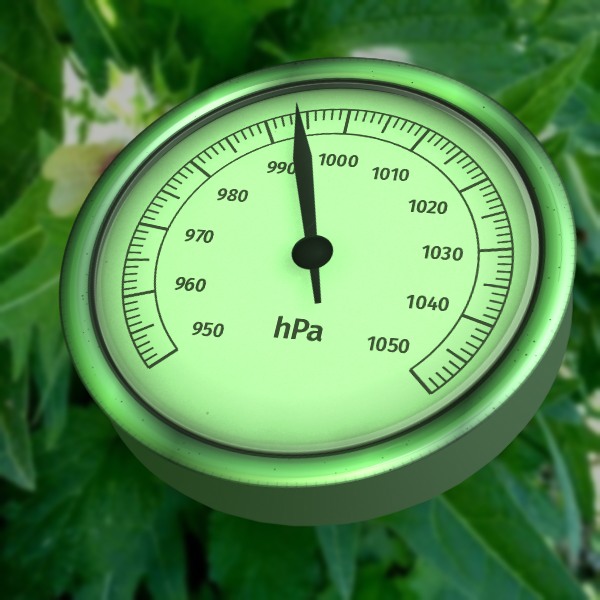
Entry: 994hPa
